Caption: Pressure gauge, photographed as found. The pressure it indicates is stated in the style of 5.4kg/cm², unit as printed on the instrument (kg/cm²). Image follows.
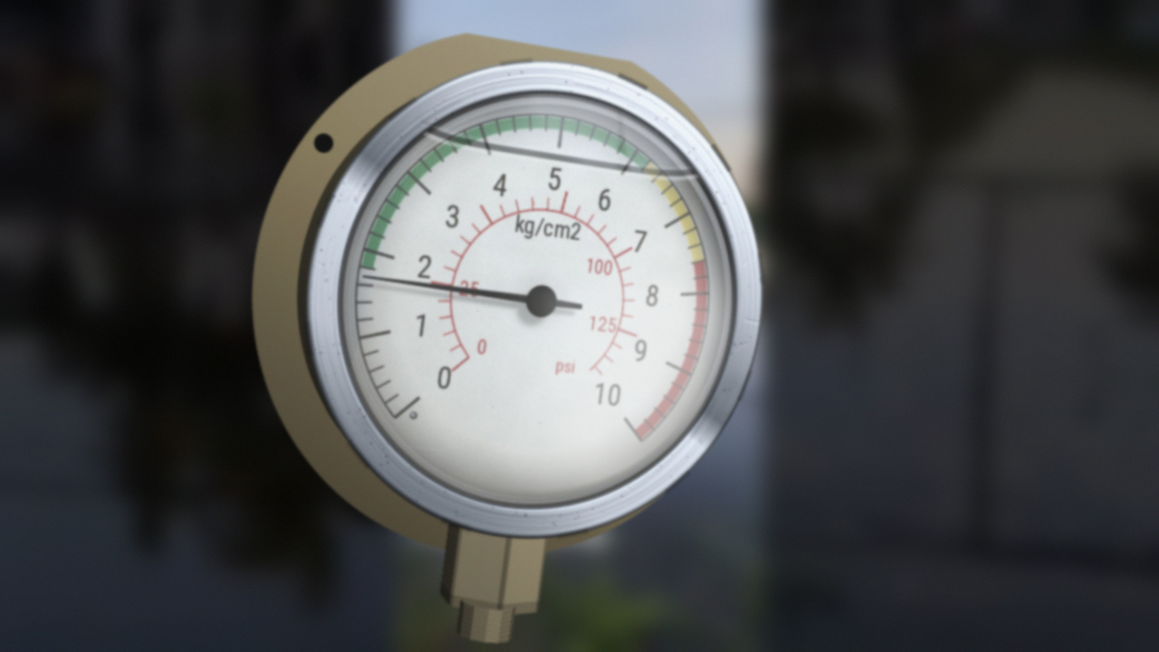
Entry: 1.7kg/cm²
